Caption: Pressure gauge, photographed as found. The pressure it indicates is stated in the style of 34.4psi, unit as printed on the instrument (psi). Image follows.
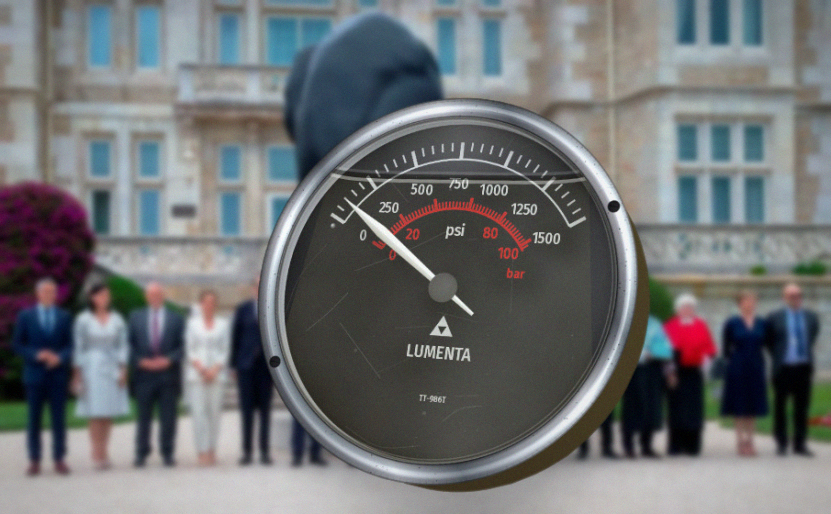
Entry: 100psi
